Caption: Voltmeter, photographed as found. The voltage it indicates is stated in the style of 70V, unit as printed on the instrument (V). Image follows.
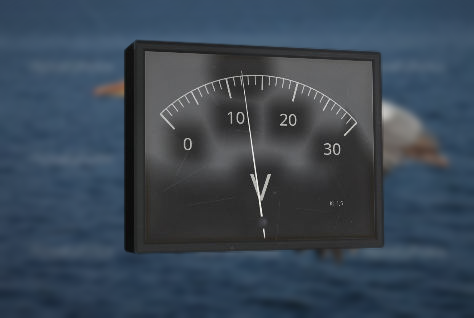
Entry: 12V
